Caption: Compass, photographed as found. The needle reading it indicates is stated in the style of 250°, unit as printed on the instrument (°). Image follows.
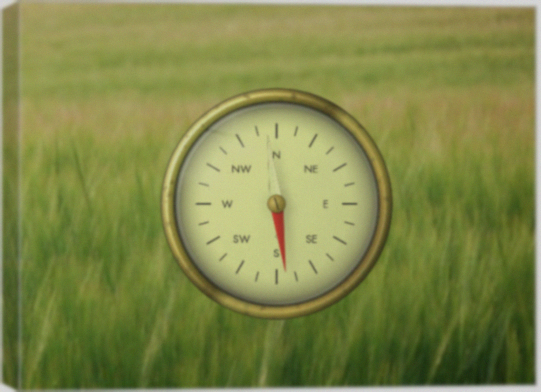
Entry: 172.5°
